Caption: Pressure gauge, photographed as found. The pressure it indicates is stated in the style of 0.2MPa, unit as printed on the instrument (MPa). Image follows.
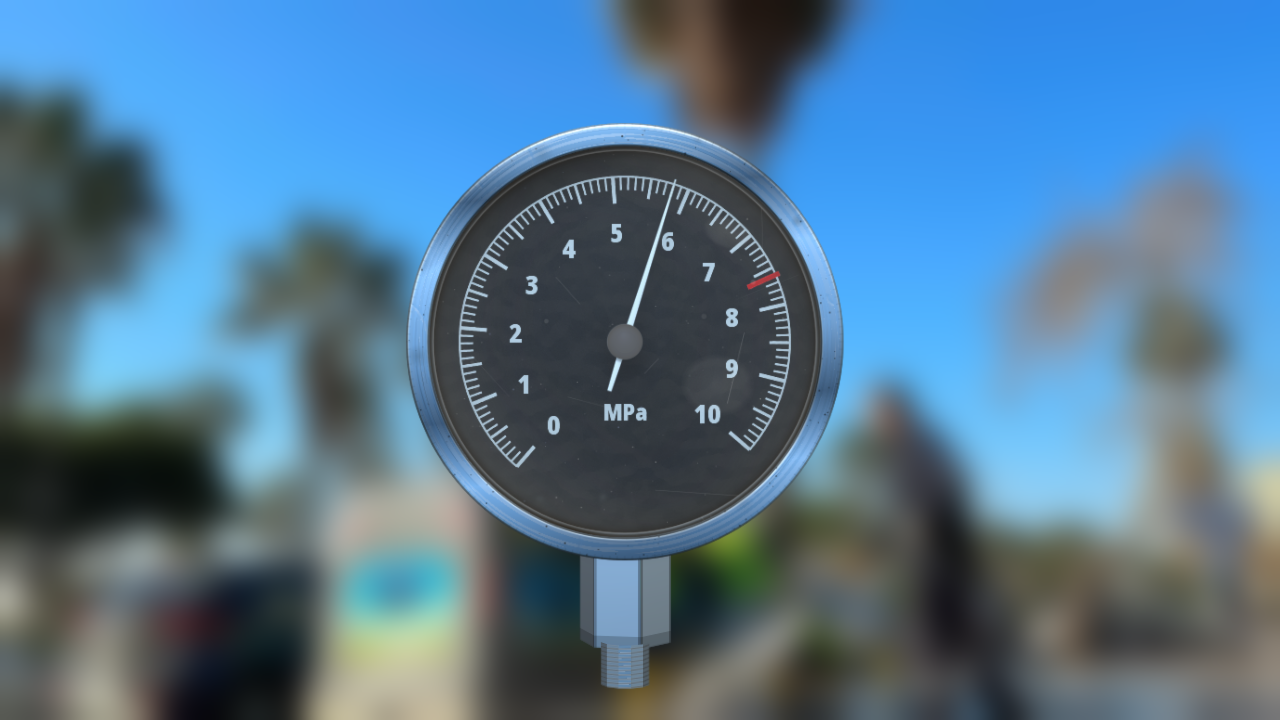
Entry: 5.8MPa
